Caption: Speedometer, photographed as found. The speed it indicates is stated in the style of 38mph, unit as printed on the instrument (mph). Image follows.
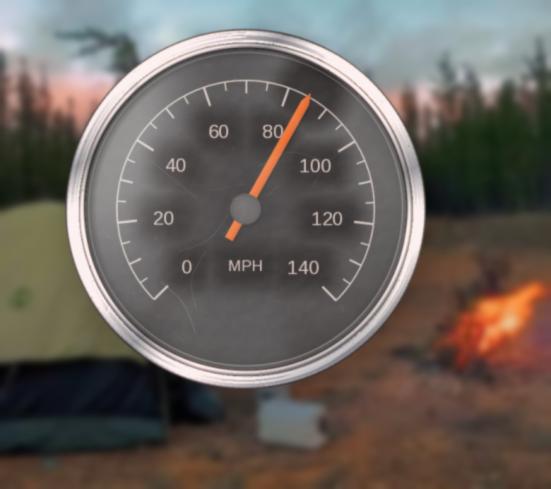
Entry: 85mph
